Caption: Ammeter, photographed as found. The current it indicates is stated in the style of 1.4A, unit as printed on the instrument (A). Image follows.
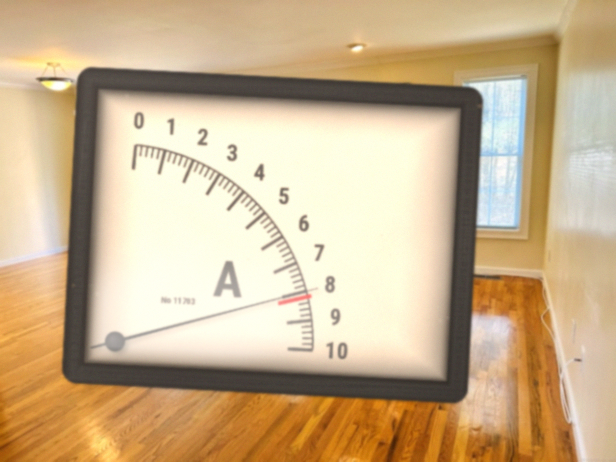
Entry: 8A
